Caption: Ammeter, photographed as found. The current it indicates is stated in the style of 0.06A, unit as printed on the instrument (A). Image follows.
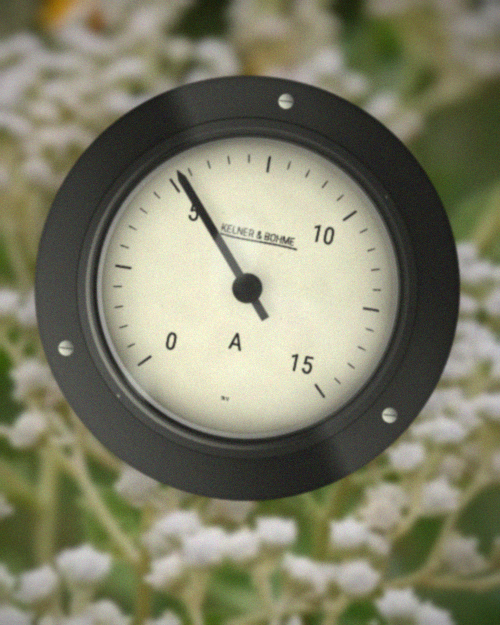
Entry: 5.25A
